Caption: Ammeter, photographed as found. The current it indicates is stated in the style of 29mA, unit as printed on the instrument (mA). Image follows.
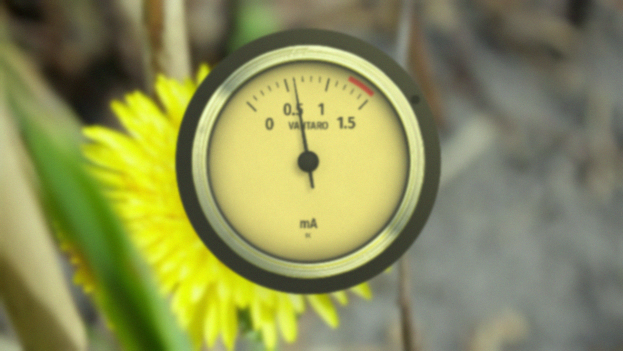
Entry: 0.6mA
